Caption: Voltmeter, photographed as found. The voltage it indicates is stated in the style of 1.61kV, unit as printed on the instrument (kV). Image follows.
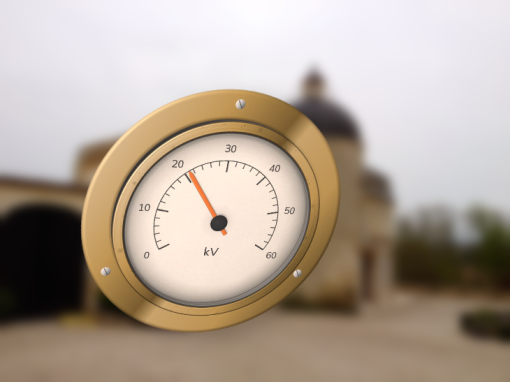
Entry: 21kV
